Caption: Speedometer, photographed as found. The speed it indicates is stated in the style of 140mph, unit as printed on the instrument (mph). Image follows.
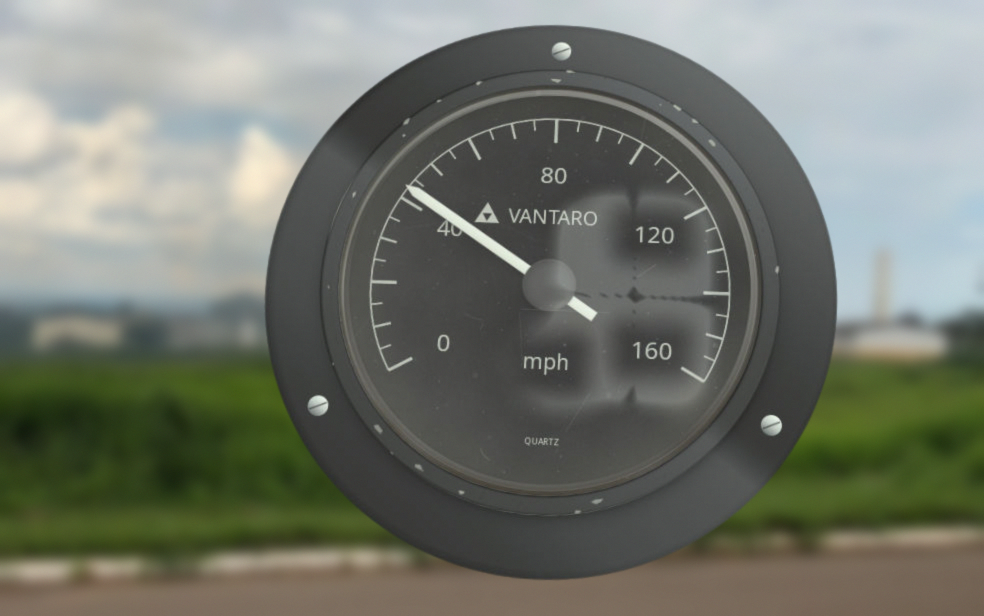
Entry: 42.5mph
